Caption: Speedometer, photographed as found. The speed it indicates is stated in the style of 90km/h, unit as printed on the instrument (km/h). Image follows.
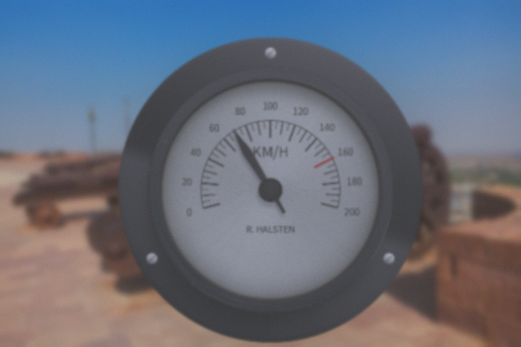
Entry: 70km/h
